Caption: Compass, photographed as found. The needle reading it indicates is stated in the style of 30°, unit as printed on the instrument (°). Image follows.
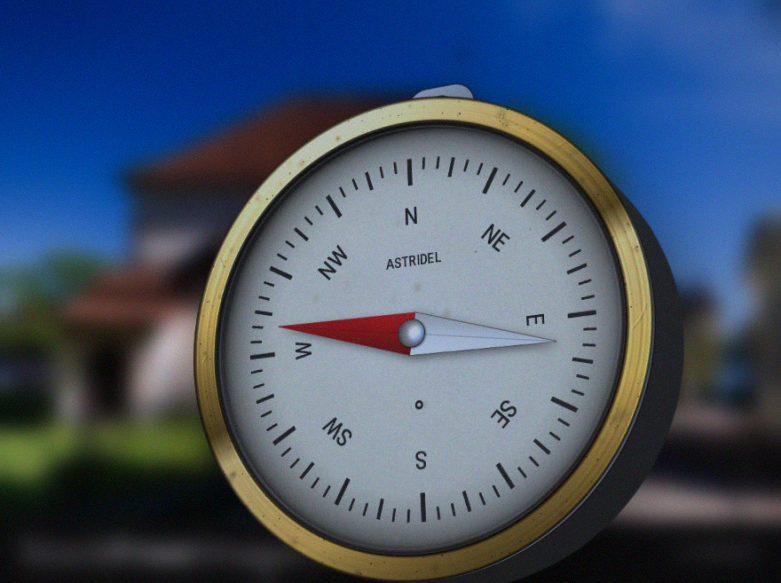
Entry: 280°
